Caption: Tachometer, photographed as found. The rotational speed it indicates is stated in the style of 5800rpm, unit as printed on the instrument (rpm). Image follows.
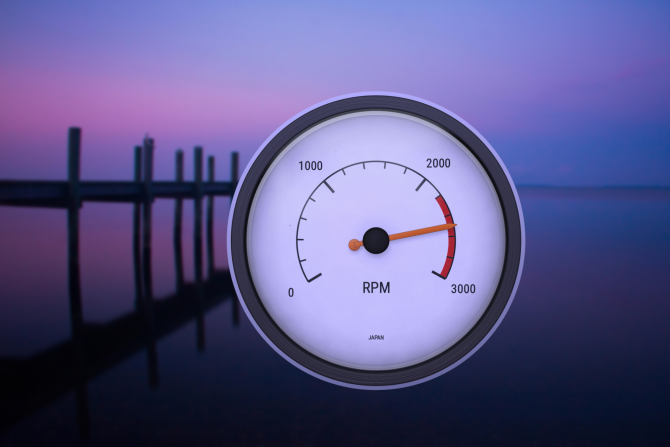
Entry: 2500rpm
